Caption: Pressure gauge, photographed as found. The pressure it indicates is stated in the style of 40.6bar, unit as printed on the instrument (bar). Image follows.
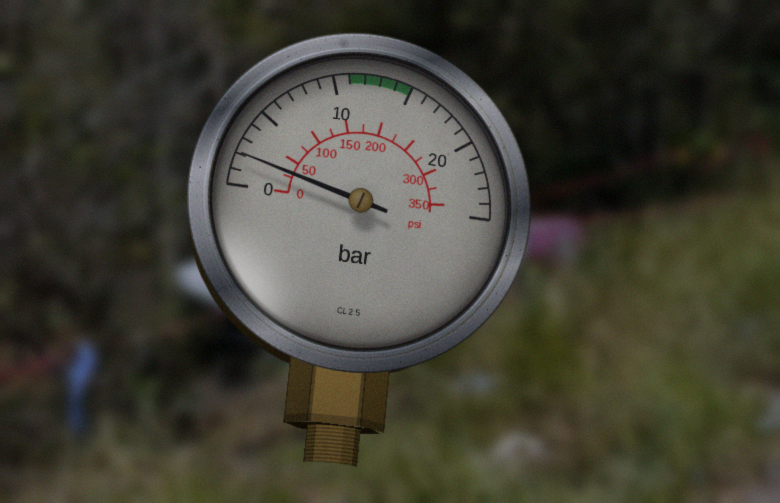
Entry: 2bar
